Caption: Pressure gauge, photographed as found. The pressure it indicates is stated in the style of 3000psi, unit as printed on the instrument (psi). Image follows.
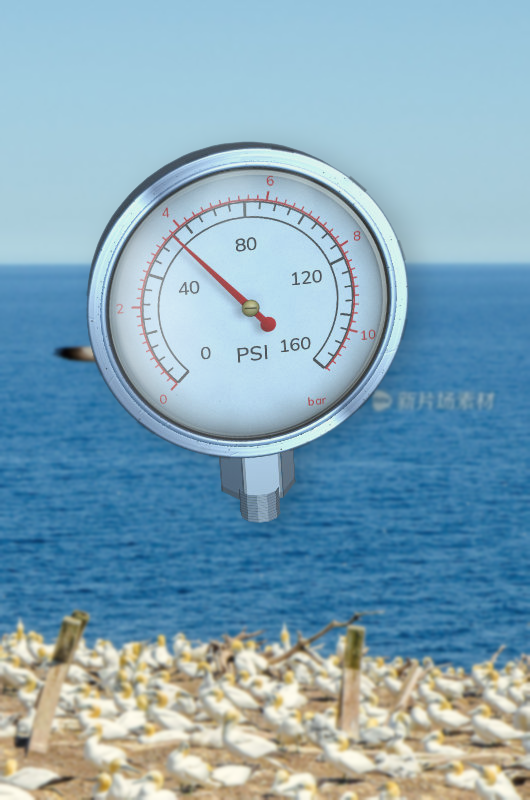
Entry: 55psi
